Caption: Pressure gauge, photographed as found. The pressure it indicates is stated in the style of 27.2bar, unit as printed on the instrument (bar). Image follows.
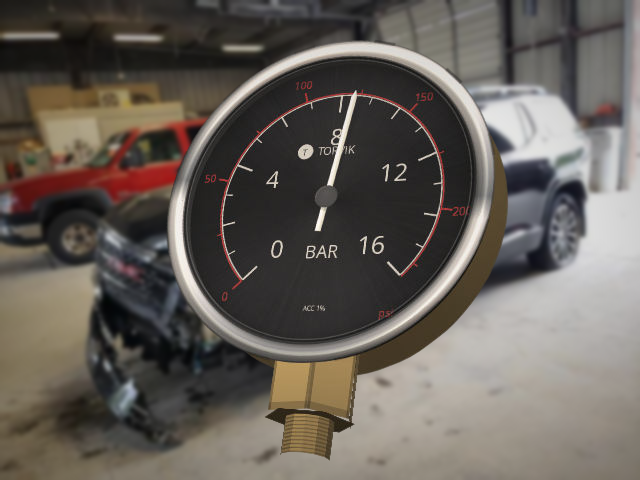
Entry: 8.5bar
